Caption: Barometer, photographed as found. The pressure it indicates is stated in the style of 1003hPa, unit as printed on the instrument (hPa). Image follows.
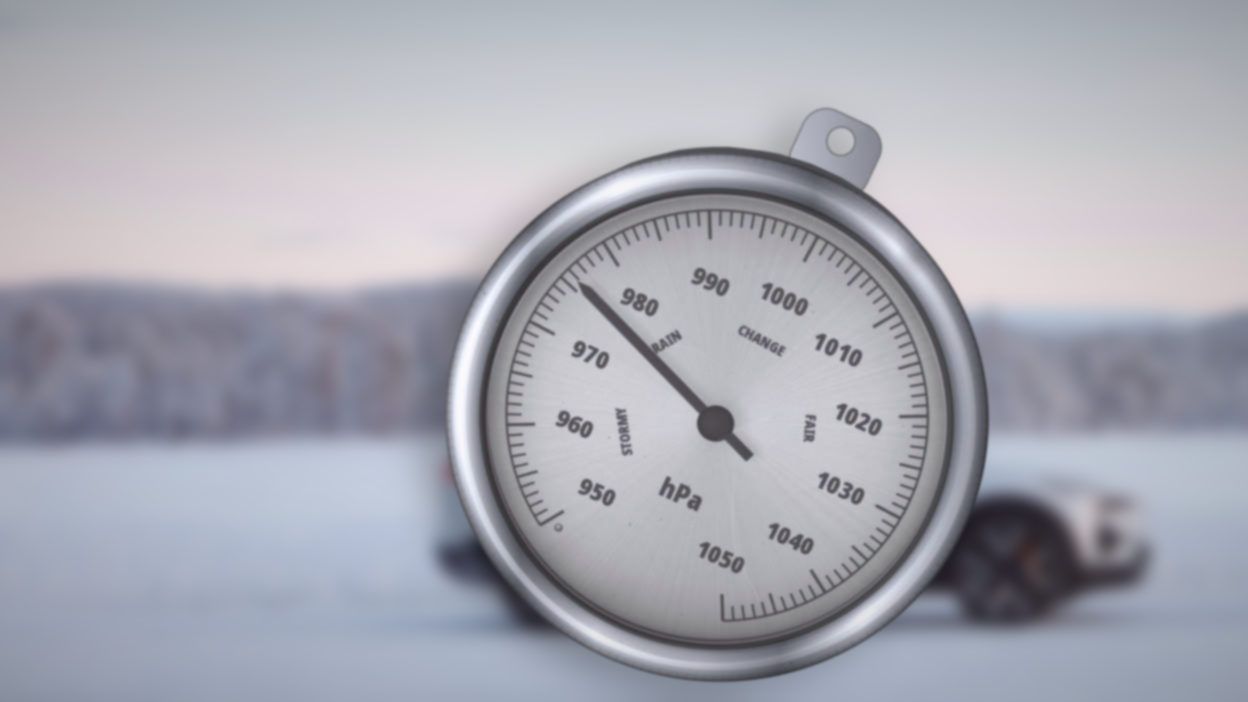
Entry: 976hPa
